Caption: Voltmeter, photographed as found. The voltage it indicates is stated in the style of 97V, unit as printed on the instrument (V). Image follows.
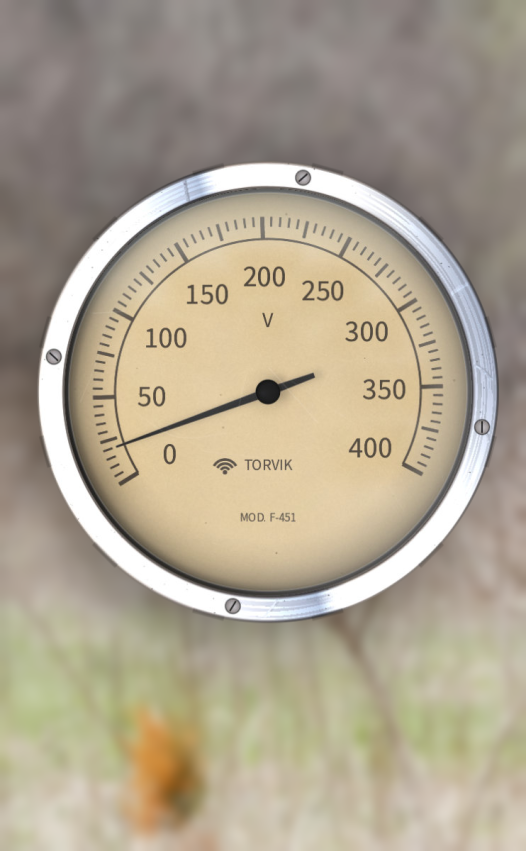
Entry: 20V
